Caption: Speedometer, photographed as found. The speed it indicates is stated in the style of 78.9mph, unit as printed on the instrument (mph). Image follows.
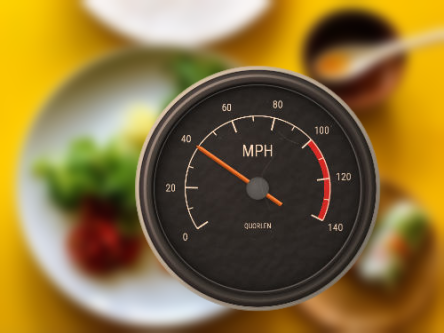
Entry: 40mph
